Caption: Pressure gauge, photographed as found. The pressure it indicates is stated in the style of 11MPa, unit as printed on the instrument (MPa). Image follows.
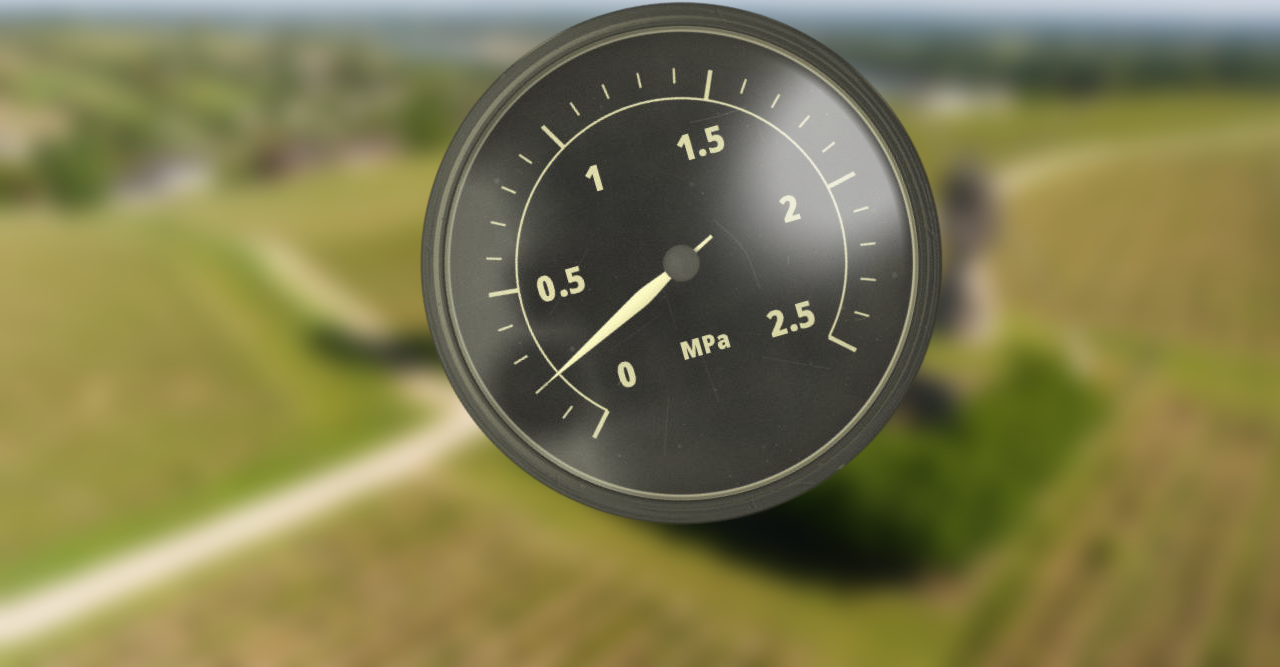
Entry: 0.2MPa
